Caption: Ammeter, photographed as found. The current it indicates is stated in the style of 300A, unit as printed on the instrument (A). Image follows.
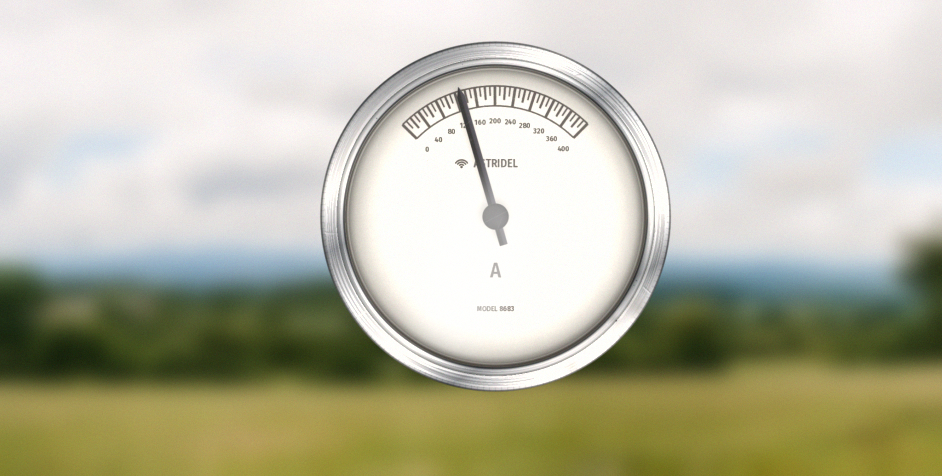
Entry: 130A
